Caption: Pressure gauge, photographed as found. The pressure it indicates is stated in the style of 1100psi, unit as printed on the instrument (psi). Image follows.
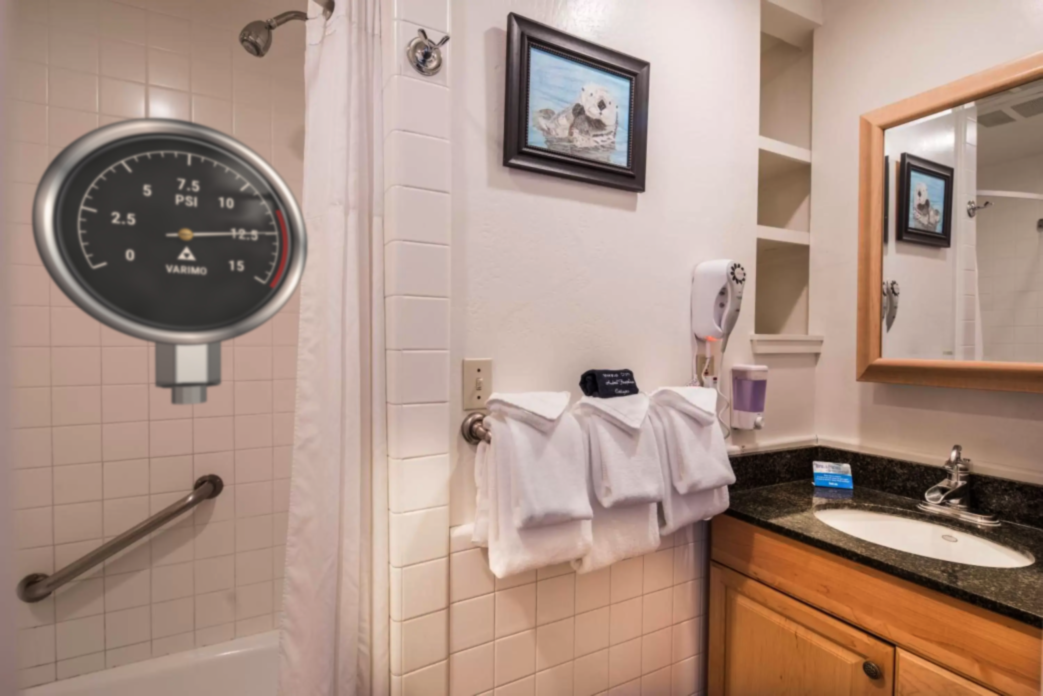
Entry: 12.5psi
